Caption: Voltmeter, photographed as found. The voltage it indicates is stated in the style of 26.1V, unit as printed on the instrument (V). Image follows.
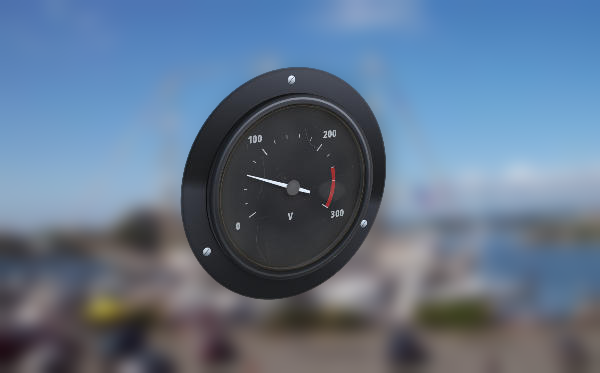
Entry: 60V
